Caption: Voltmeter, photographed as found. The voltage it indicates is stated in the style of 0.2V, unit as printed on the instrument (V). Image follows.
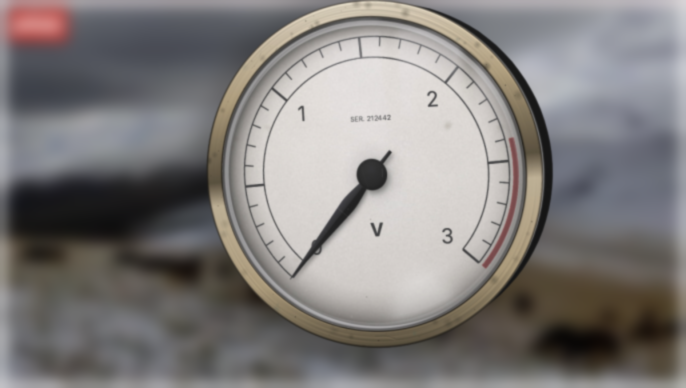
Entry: 0V
